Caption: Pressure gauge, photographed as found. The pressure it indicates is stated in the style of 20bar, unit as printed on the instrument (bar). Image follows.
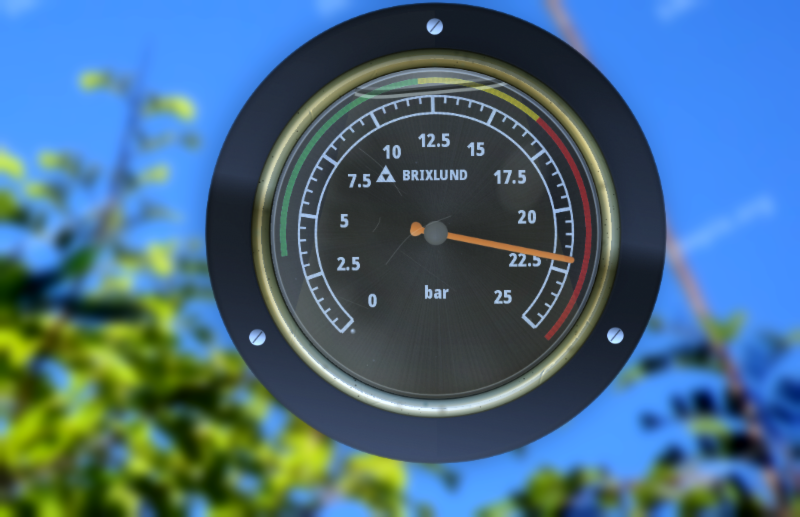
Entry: 22bar
